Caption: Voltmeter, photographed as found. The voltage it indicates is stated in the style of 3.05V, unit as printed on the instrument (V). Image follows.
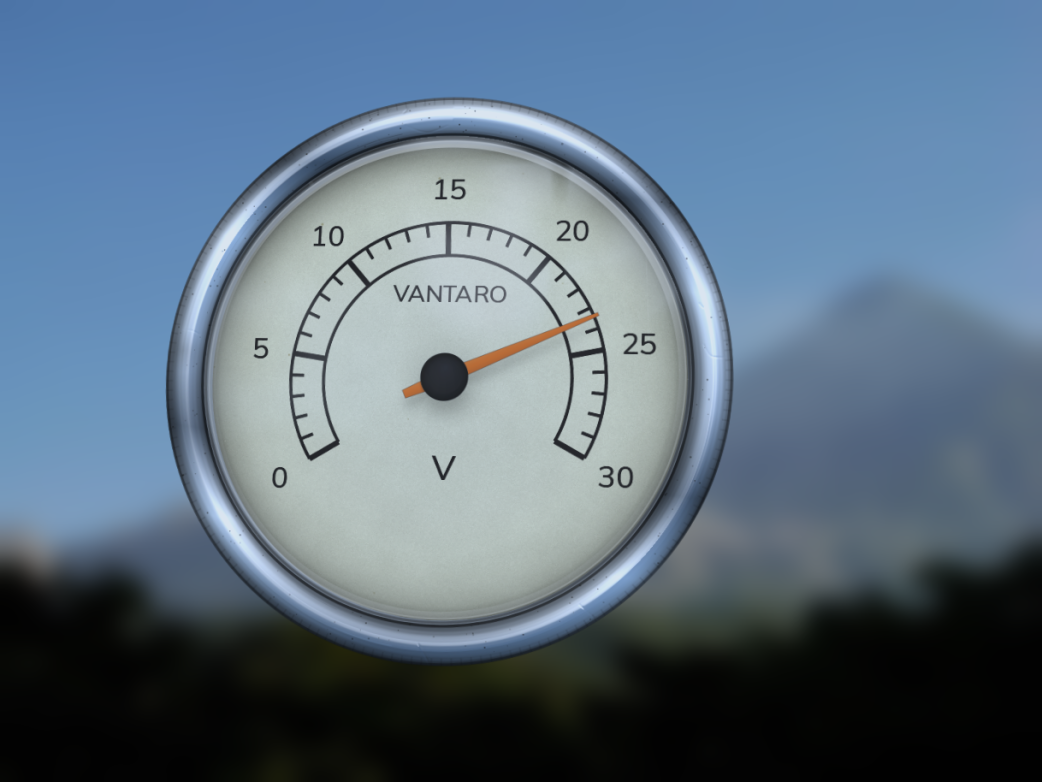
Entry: 23.5V
